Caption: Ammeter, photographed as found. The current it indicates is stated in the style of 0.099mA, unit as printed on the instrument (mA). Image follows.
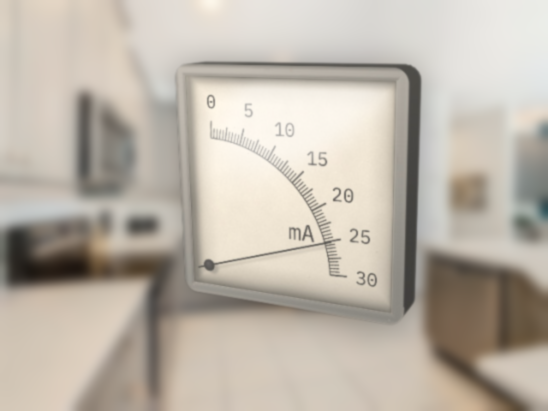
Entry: 25mA
